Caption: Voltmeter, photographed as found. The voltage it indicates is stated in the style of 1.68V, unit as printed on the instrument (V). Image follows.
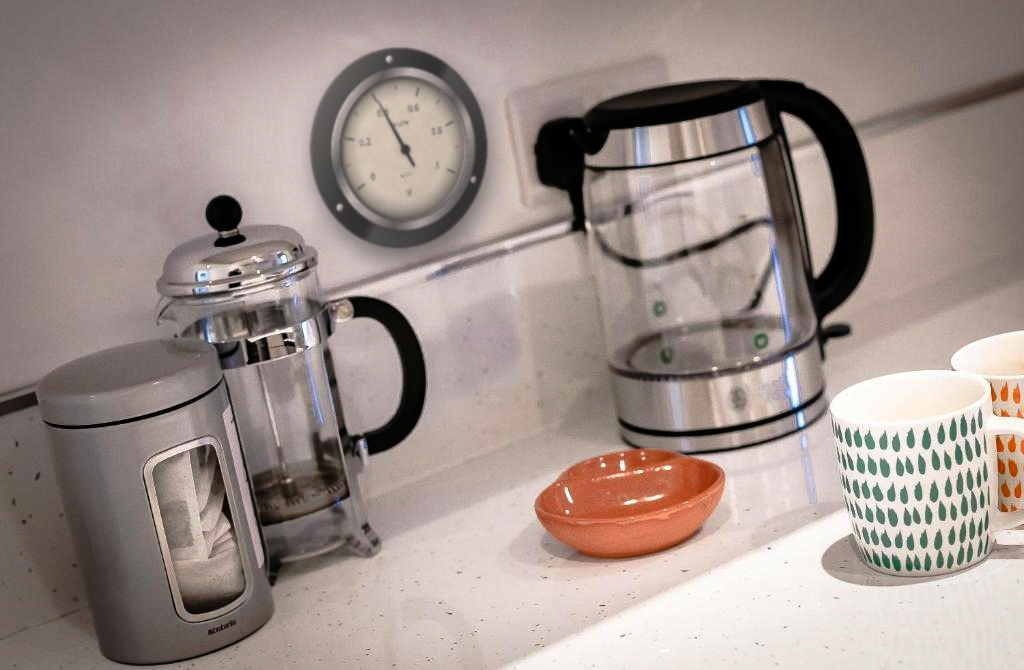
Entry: 0.4V
